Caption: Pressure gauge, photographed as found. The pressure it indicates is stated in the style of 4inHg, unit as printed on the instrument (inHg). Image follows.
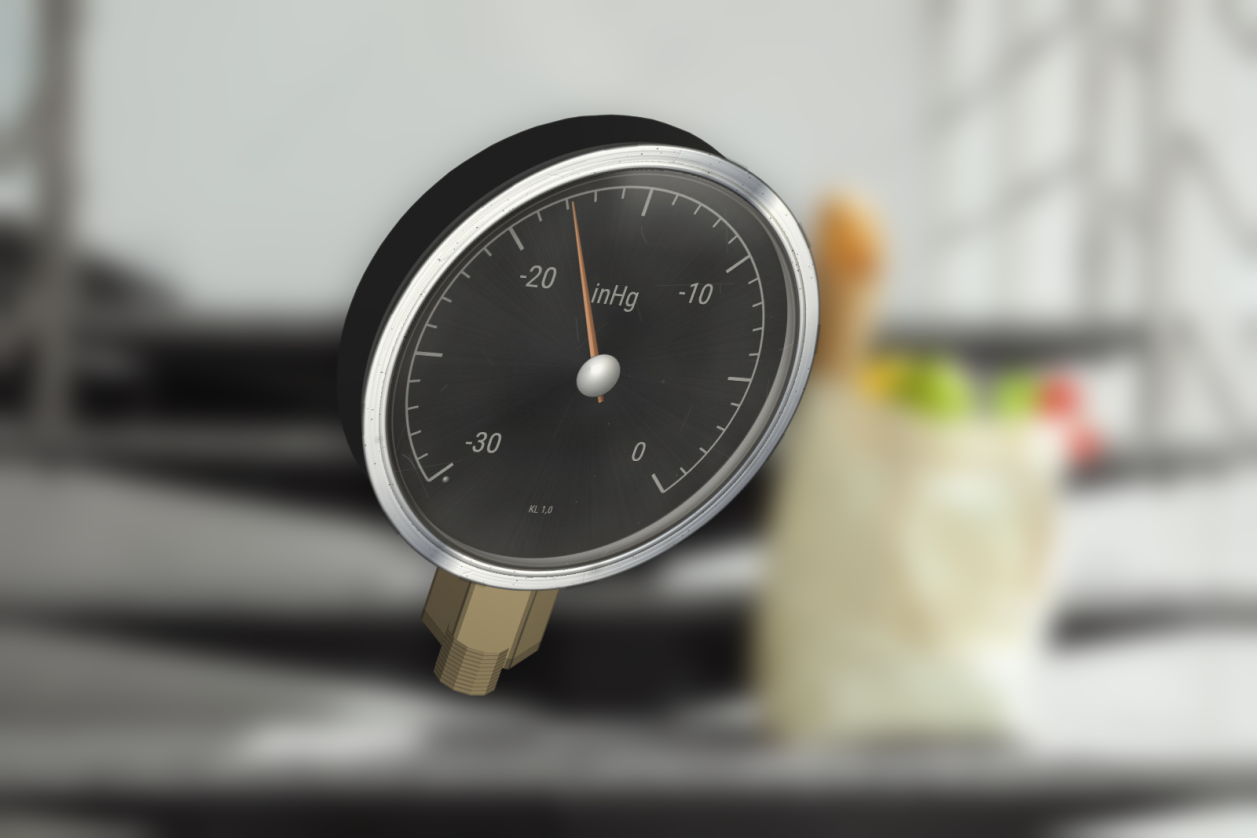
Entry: -18inHg
